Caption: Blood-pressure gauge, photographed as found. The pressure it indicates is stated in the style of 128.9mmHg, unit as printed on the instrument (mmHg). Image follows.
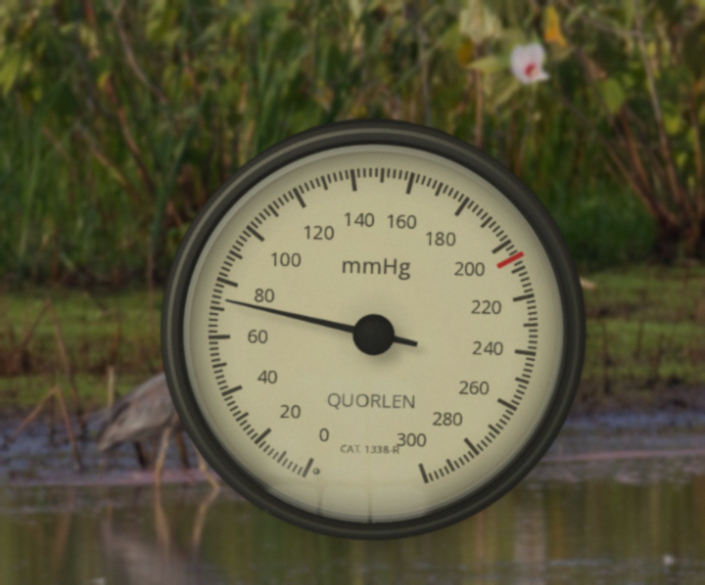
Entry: 74mmHg
